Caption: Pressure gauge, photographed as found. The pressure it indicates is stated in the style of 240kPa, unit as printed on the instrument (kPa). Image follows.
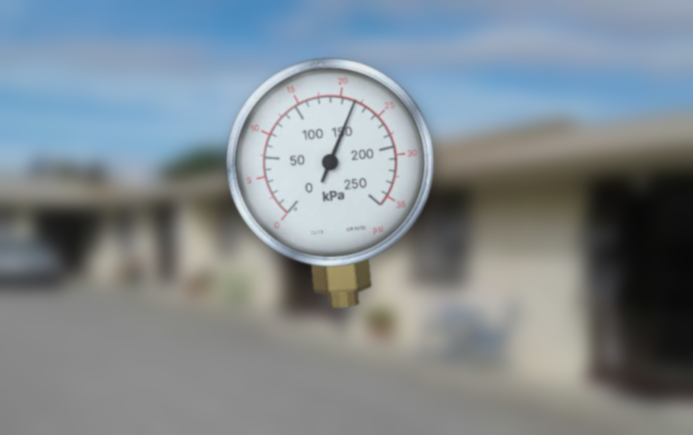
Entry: 150kPa
